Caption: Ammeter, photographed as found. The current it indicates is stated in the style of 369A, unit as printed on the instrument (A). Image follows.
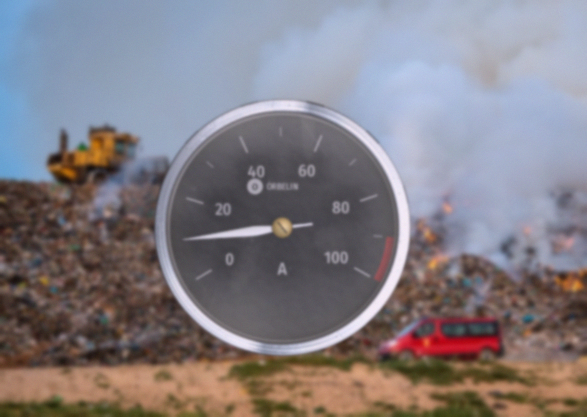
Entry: 10A
